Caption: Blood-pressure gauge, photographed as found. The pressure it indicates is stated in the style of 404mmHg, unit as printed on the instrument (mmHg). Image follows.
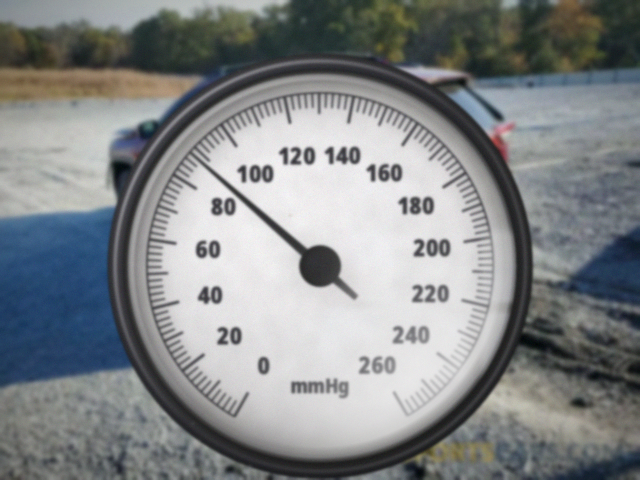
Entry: 88mmHg
